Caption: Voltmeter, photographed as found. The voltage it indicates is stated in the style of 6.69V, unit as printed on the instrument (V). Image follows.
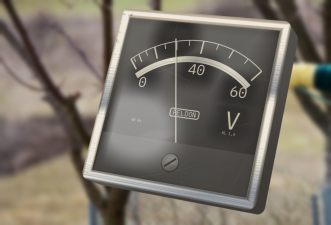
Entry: 30V
